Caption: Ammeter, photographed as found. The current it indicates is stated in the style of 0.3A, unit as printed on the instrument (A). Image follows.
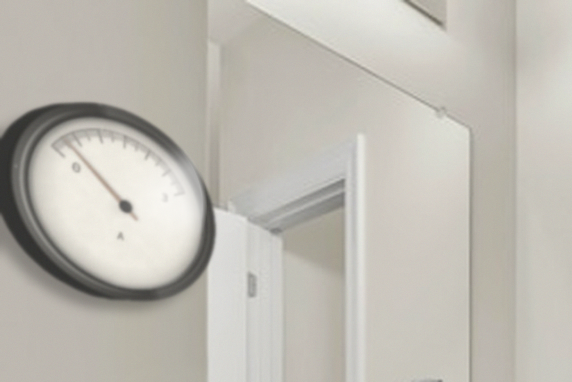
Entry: 0.25A
